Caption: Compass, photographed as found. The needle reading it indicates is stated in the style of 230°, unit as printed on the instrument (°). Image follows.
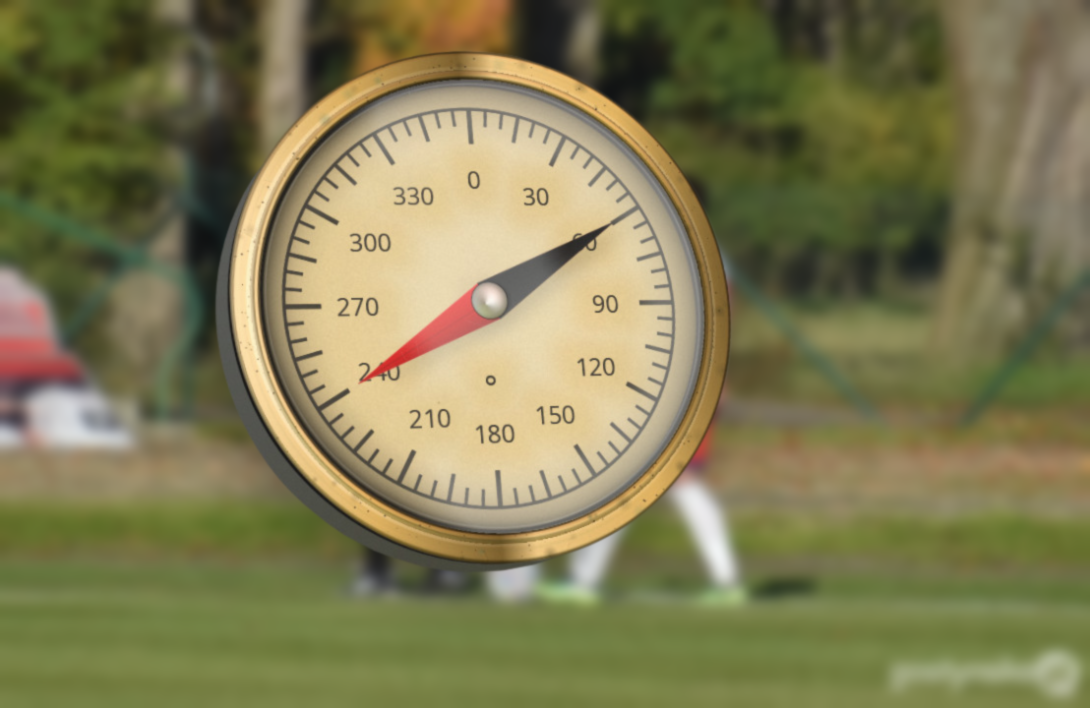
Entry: 240°
